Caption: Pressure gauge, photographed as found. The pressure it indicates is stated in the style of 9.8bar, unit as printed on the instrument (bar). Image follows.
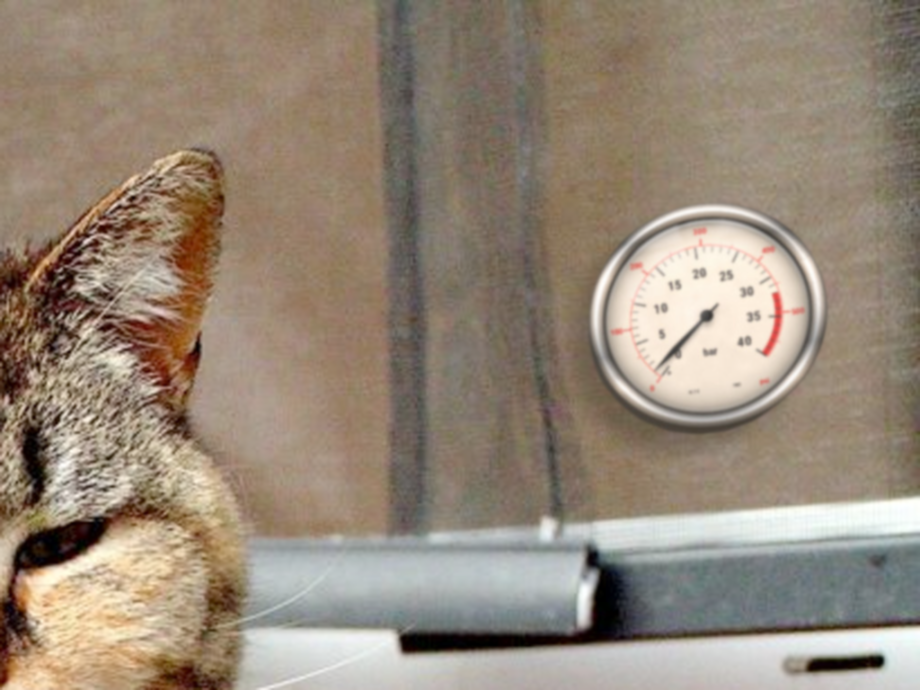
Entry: 1bar
